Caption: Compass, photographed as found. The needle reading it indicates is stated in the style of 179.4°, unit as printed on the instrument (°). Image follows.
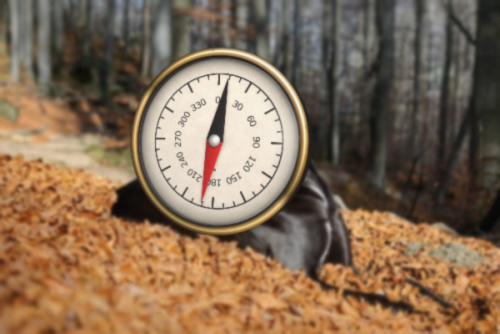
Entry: 190°
